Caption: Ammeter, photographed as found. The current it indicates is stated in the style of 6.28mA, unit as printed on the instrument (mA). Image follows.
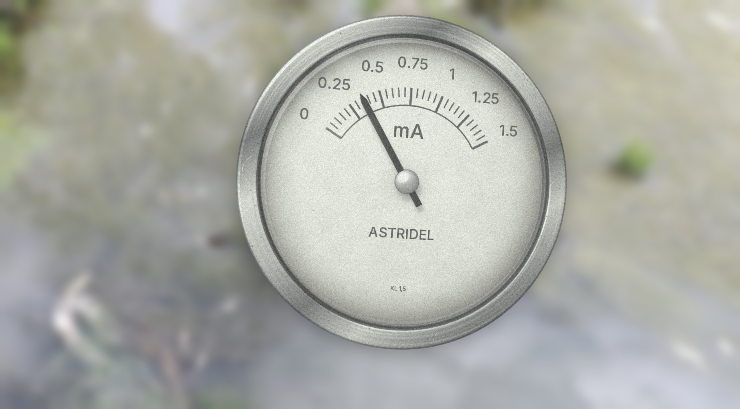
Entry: 0.35mA
